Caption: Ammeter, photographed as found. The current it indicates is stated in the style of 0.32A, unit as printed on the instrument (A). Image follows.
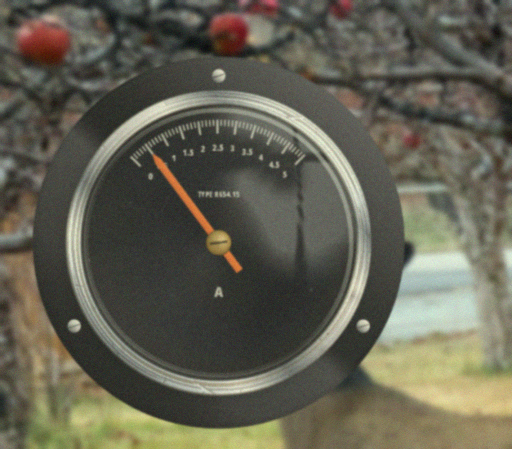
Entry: 0.5A
